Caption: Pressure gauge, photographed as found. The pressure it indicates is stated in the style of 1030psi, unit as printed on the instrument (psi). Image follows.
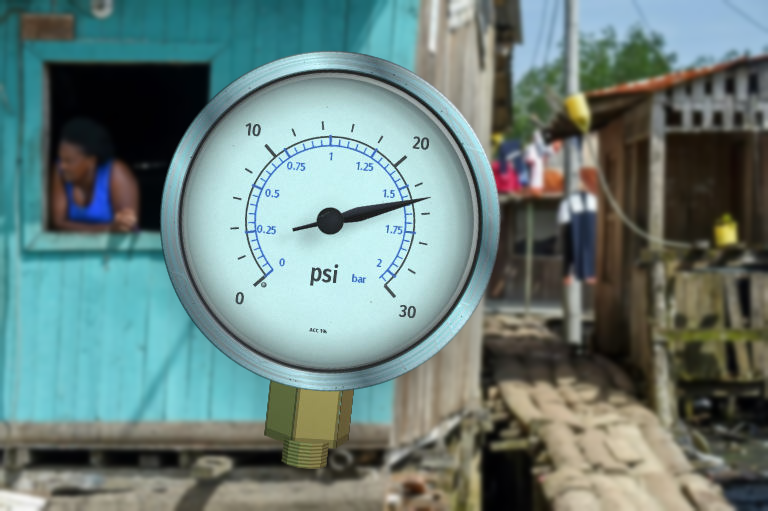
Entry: 23psi
